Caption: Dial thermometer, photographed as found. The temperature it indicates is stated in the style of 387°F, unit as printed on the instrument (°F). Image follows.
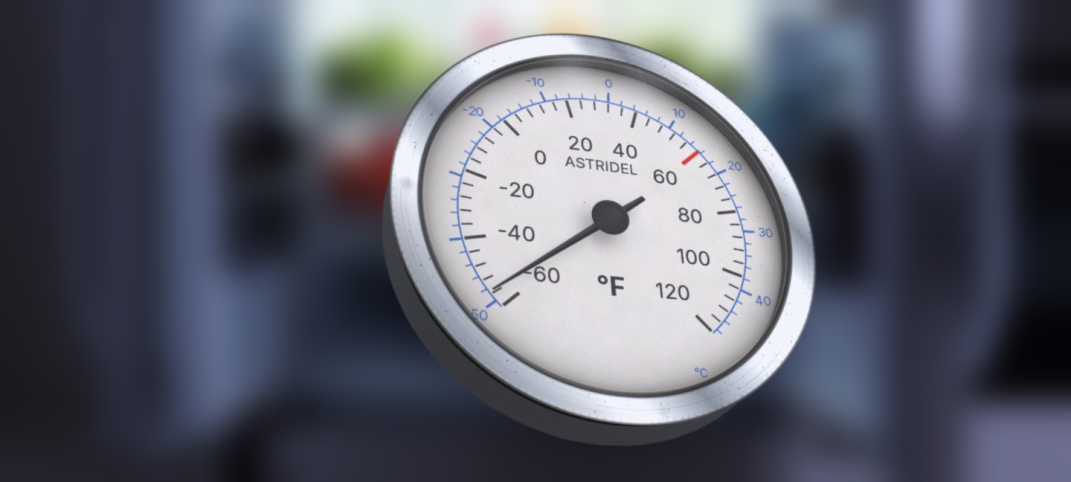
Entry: -56°F
